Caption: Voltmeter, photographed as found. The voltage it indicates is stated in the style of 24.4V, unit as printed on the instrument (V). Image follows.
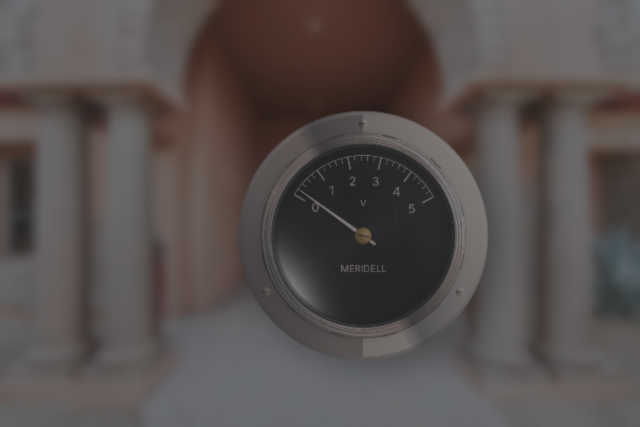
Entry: 0.2V
